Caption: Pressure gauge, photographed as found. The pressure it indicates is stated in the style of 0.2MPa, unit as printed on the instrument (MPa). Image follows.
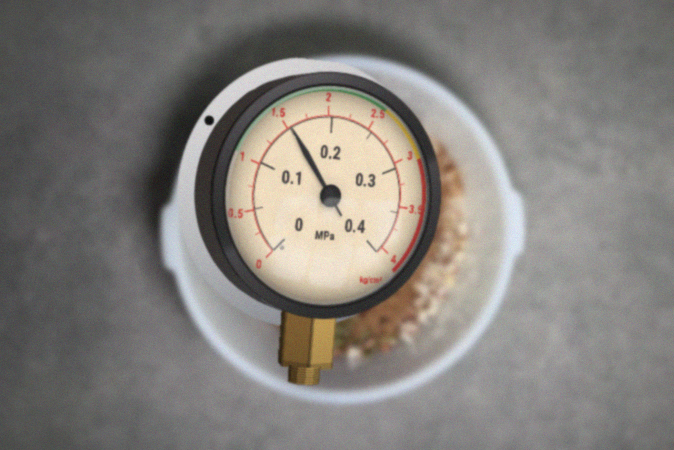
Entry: 0.15MPa
